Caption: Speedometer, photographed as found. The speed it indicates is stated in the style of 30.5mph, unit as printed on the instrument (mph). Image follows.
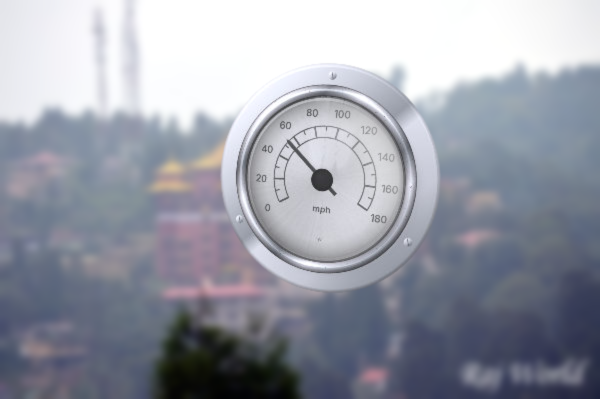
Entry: 55mph
